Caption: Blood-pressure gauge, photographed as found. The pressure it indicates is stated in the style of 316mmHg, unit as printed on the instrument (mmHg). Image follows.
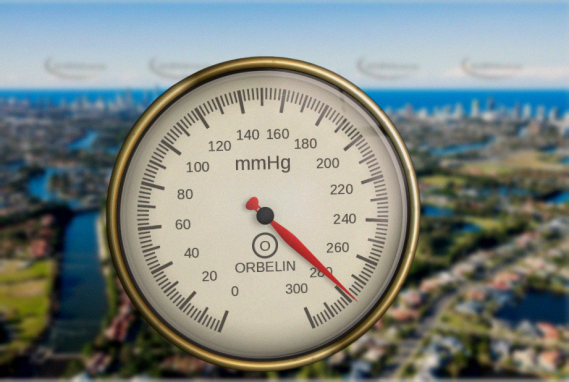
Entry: 278mmHg
